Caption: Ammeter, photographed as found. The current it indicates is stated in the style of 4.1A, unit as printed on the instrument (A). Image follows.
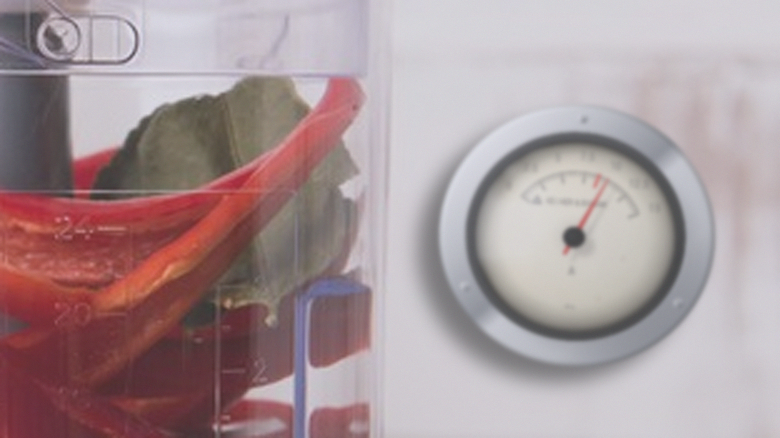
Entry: 10A
